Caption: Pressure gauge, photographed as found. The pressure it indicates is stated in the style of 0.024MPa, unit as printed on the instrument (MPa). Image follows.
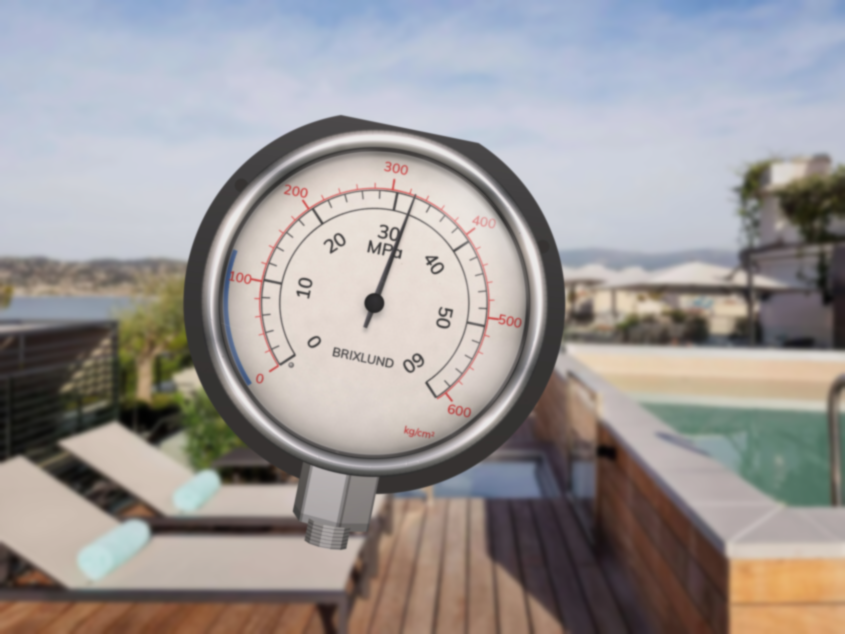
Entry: 32MPa
